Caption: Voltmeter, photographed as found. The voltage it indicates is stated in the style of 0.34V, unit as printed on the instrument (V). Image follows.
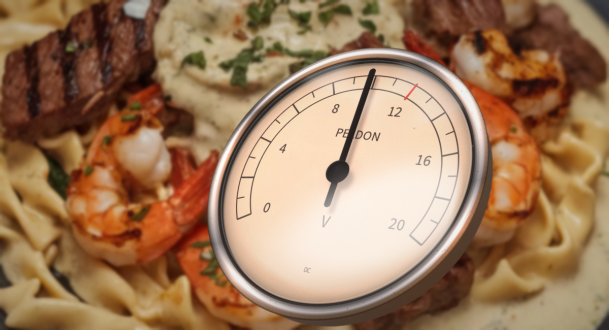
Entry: 10V
